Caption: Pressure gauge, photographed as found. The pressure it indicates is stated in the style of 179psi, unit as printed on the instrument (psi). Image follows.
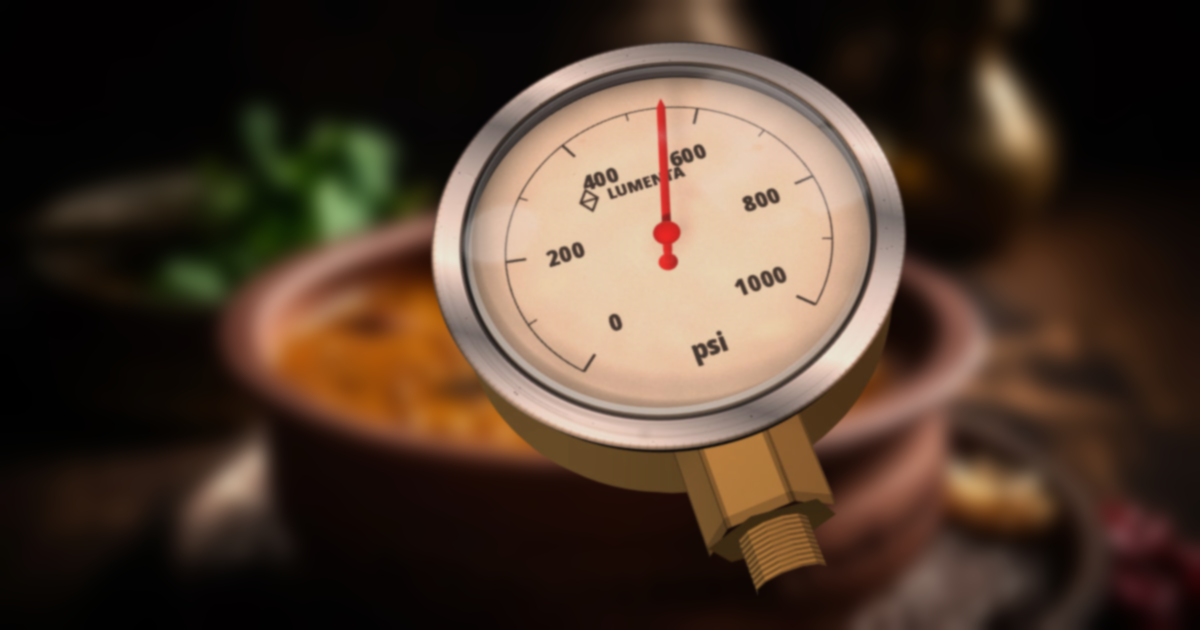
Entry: 550psi
